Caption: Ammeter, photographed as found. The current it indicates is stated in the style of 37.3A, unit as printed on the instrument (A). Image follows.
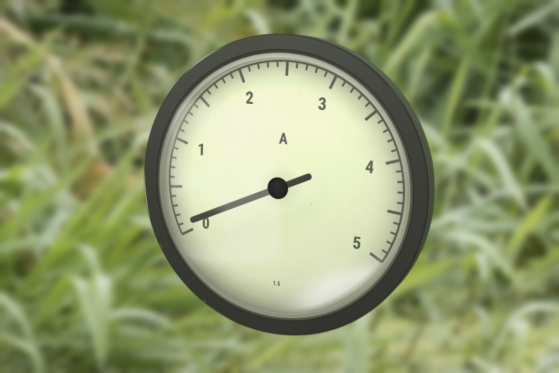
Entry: 0.1A
